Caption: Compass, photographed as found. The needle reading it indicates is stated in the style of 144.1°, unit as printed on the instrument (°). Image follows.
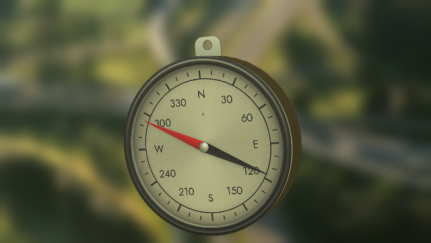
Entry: 295°
